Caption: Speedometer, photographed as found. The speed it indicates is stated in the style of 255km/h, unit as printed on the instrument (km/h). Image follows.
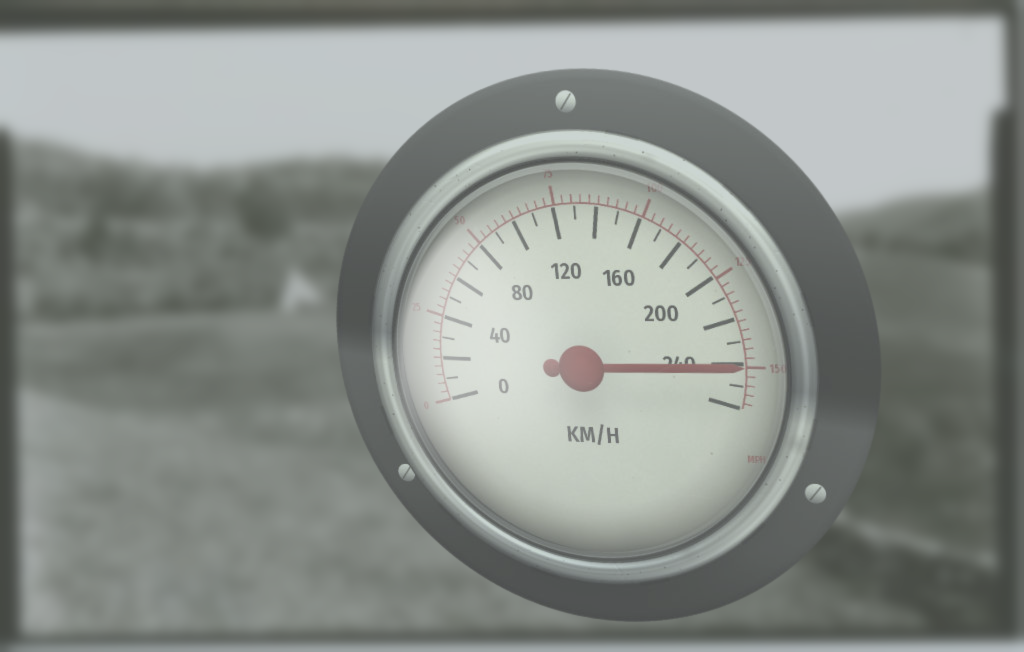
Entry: 240km/h
